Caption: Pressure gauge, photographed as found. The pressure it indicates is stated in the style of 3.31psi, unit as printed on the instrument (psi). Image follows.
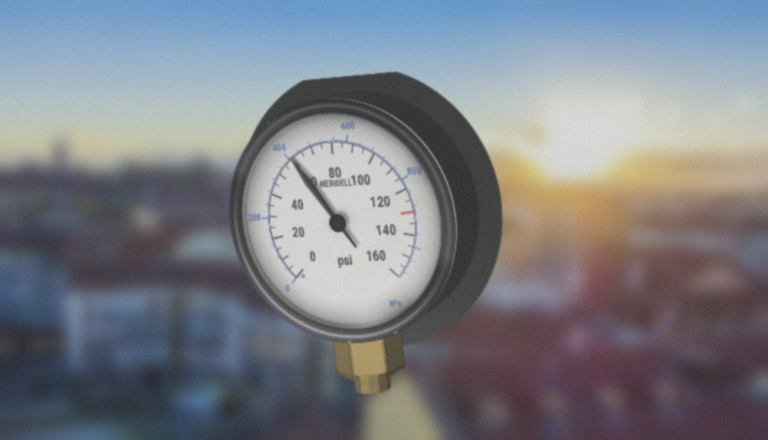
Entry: 60psi
